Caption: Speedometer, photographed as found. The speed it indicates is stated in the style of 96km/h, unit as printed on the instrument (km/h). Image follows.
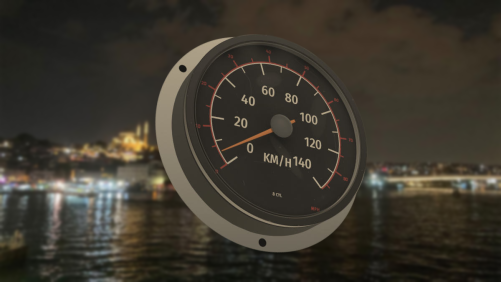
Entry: 5km/h
